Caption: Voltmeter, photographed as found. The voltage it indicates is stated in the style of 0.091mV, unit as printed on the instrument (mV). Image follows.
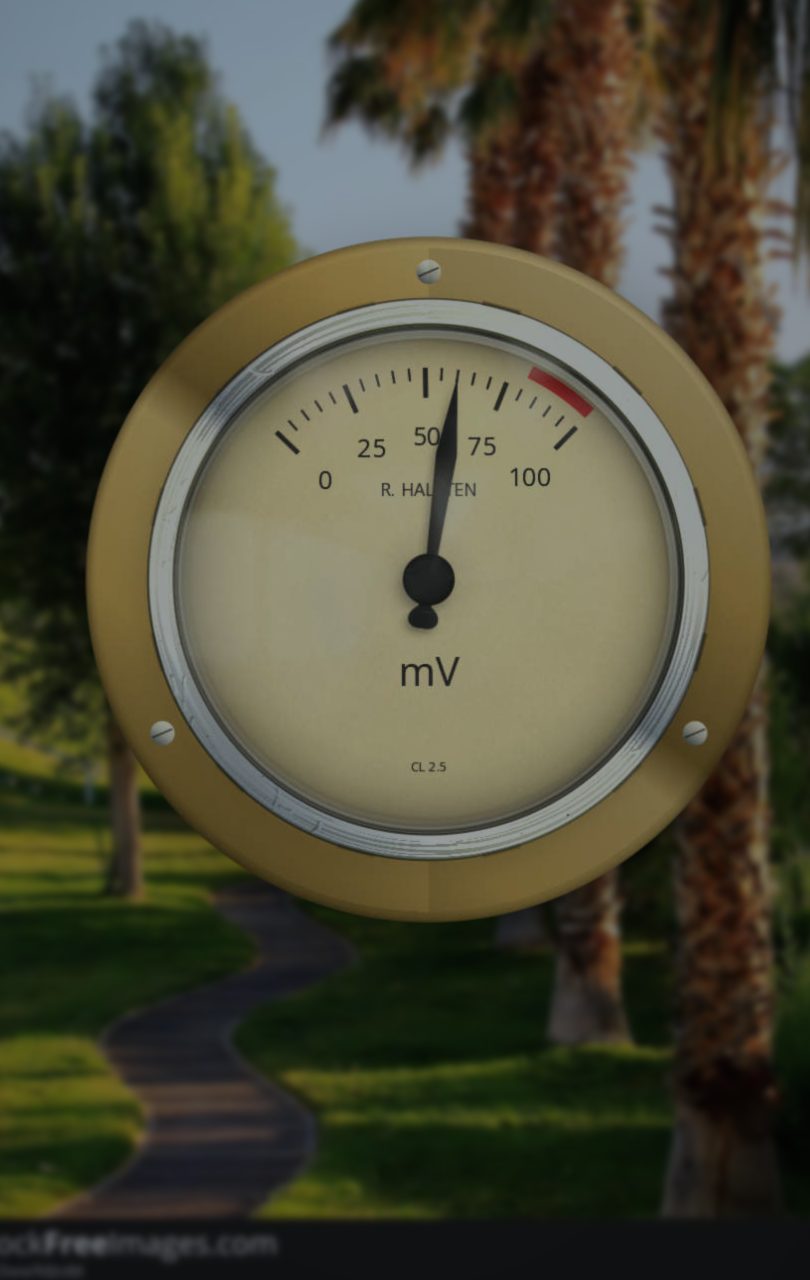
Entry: 60mV
